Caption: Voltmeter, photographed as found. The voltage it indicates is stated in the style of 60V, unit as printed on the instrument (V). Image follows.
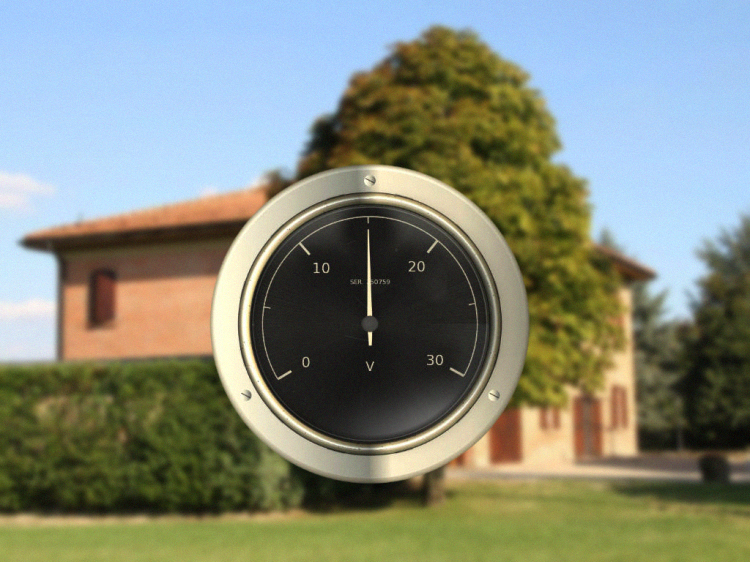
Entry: 15V
